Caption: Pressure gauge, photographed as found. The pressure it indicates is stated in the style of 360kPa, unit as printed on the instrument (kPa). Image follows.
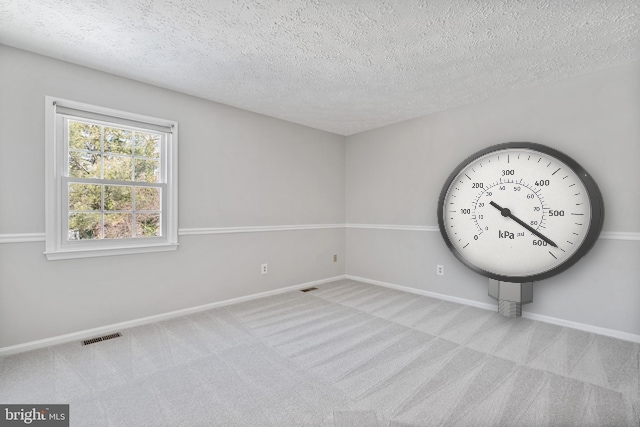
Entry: 580kPa
